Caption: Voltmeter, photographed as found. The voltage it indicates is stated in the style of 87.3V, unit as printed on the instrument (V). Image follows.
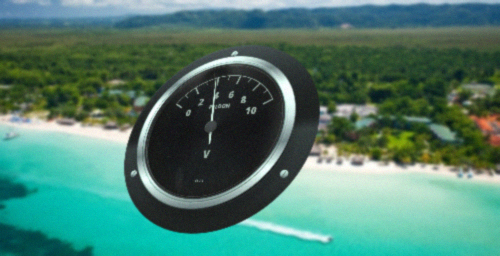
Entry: 4V
